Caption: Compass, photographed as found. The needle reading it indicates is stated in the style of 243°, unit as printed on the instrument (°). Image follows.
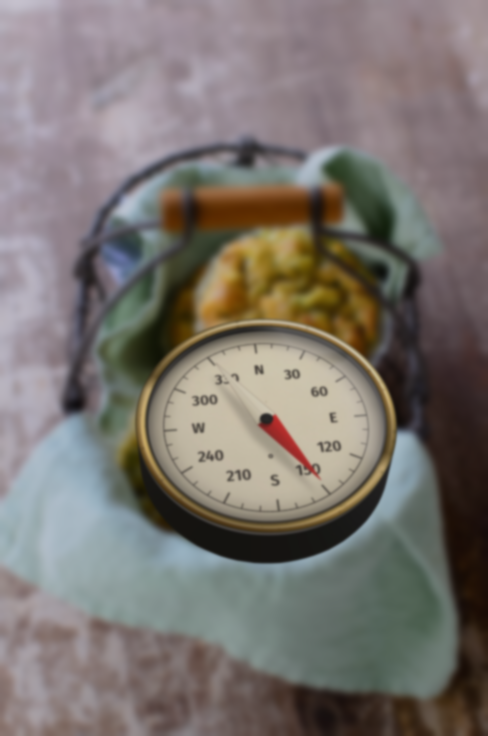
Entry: 150°
